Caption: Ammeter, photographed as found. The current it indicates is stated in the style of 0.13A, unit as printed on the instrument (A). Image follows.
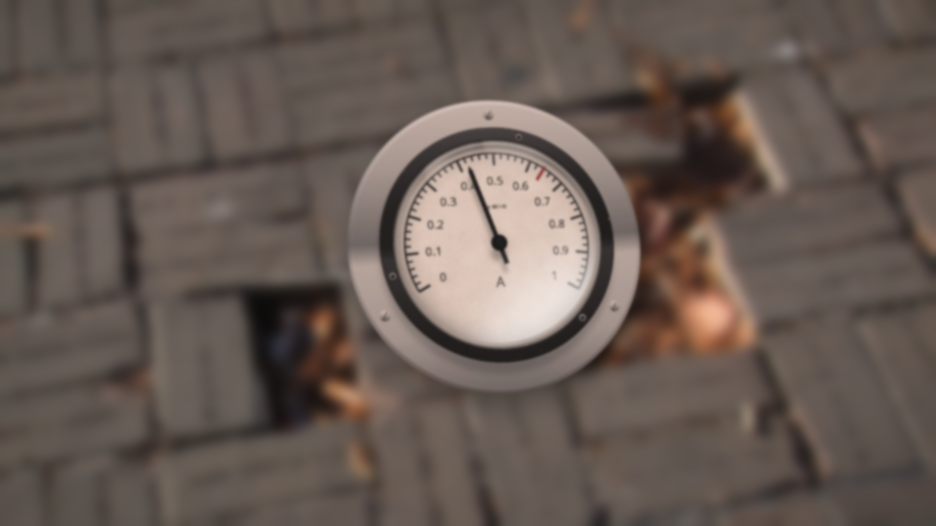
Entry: 0.42A
